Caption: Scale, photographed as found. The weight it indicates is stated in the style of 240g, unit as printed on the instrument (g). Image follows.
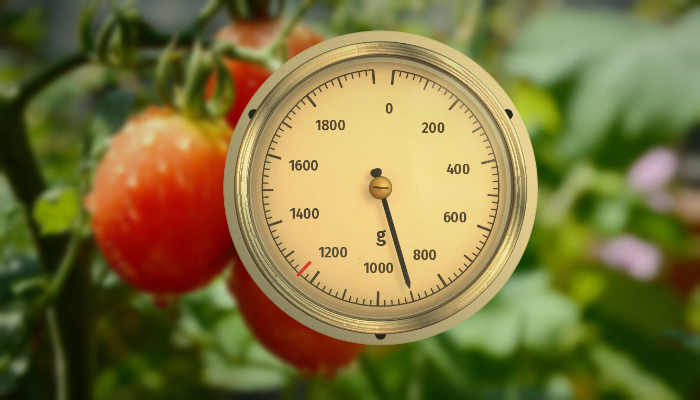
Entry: 900g
